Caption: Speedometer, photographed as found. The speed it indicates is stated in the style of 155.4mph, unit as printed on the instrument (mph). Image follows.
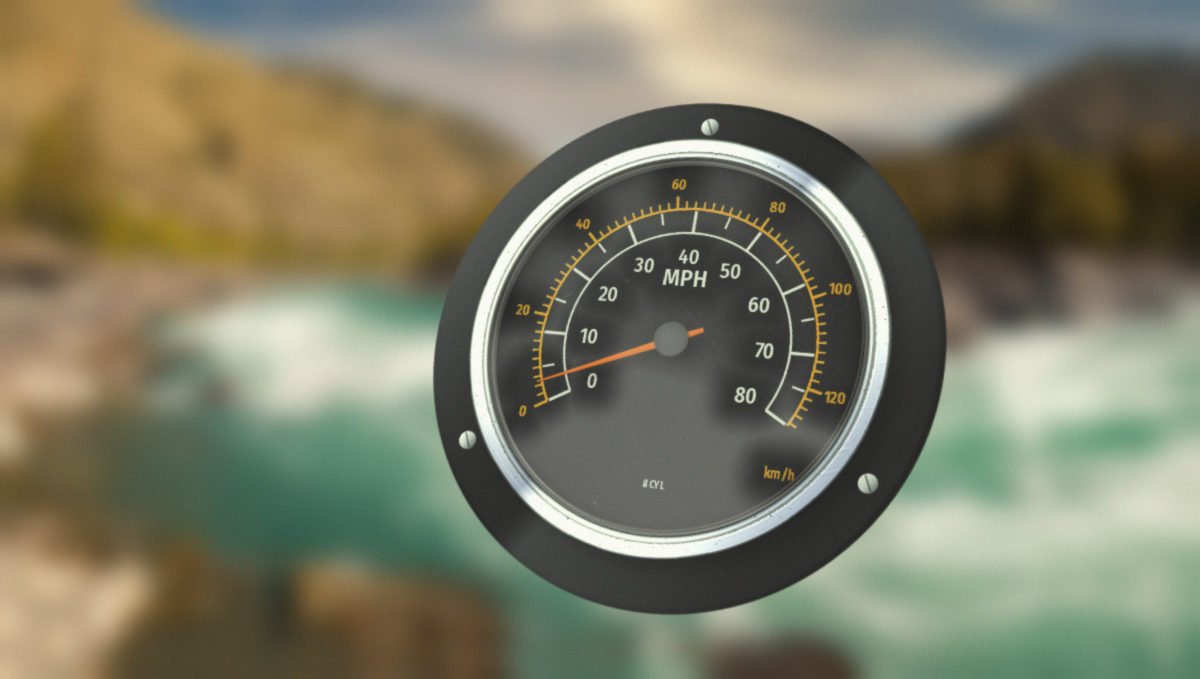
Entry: 2.5mph
